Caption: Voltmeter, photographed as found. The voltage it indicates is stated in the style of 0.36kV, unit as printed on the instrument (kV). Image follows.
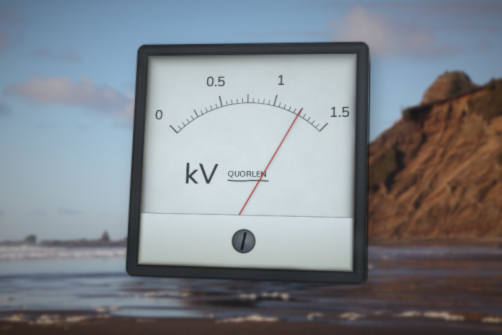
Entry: 1.25kV
